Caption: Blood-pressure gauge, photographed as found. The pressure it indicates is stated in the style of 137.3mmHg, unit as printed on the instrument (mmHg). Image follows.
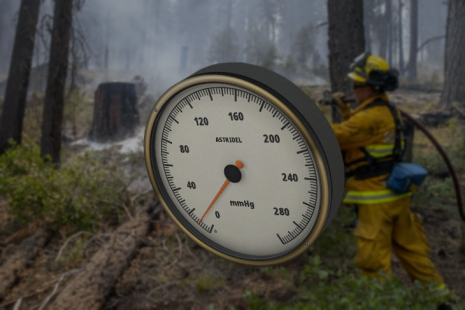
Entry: 10mmHg
